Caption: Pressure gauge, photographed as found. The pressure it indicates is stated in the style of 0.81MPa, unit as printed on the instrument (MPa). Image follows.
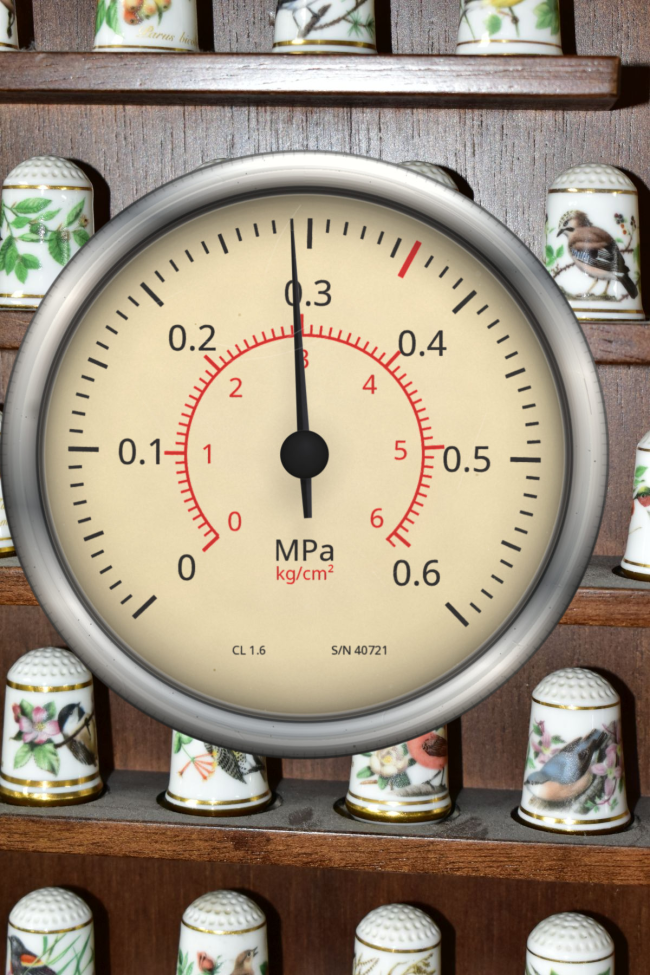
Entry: 0.29MPa
